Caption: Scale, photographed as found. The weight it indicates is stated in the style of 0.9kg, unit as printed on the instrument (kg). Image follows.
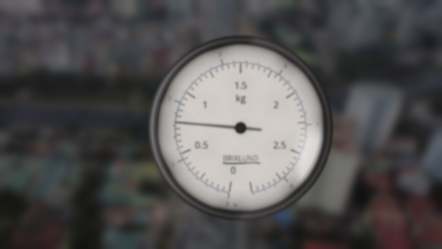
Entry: 0.75kg
